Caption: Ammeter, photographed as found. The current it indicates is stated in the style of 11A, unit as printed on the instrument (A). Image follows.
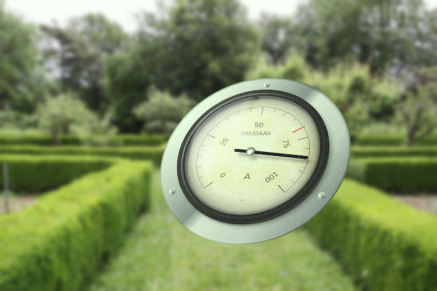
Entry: 85A
